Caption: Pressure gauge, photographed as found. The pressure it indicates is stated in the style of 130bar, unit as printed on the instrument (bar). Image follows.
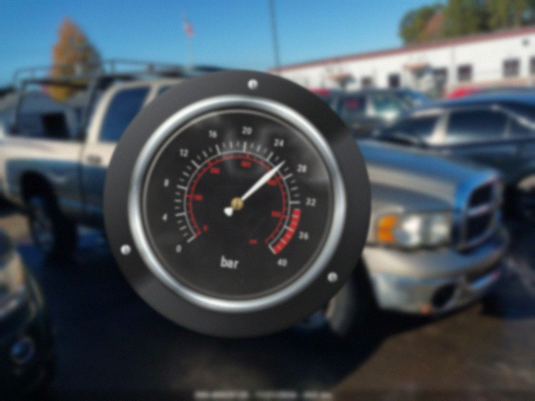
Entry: 26bar
